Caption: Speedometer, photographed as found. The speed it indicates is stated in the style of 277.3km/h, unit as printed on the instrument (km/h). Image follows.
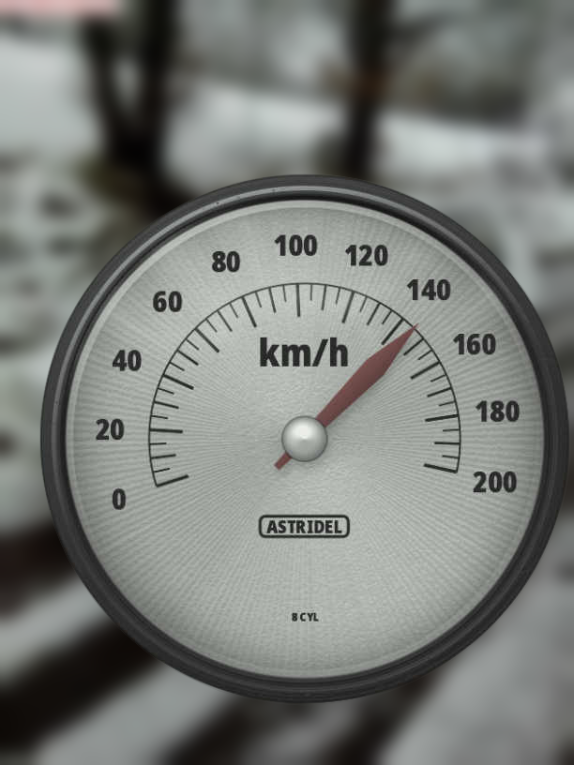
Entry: 145km/h
